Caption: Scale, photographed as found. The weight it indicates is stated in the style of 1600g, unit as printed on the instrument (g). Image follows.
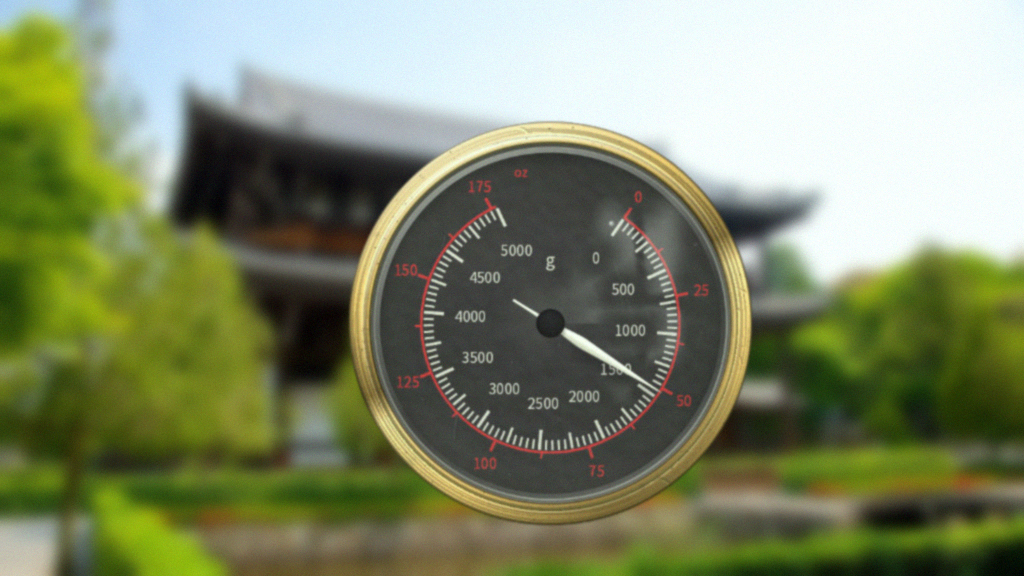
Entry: 1450g
